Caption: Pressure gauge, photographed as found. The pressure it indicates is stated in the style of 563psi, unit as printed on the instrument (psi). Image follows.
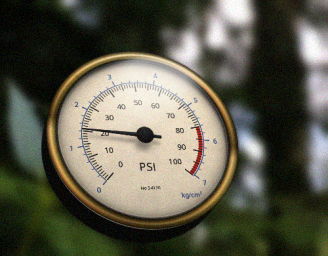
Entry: 20psi
